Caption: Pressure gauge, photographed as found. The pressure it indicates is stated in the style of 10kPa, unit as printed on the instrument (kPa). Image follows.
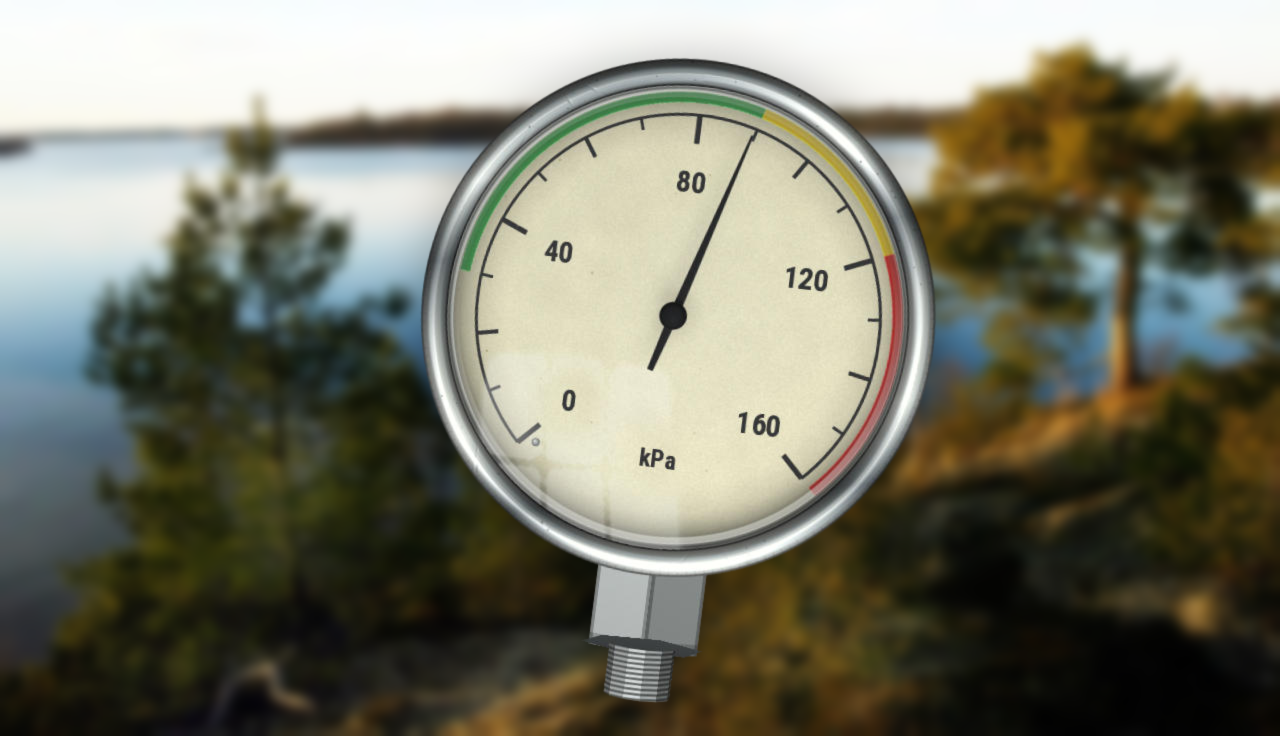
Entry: 90kPa
